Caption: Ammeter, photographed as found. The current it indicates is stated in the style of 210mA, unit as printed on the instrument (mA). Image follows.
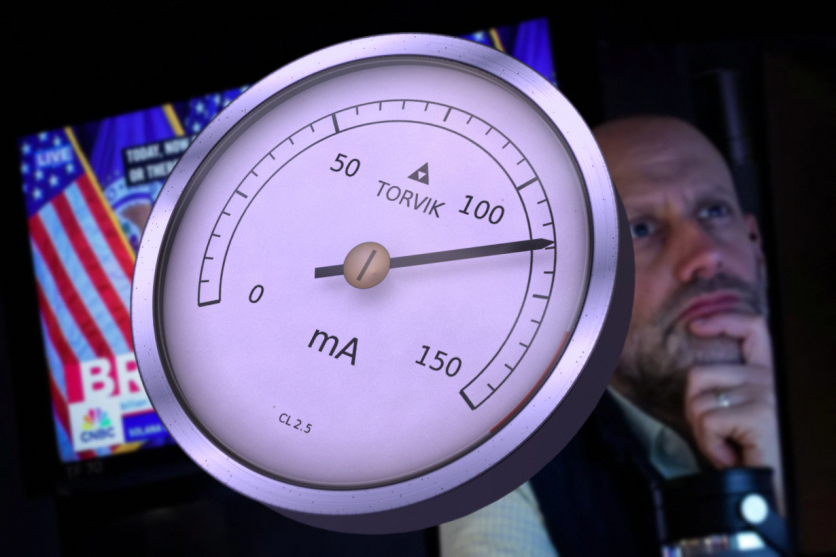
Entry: 115mA
